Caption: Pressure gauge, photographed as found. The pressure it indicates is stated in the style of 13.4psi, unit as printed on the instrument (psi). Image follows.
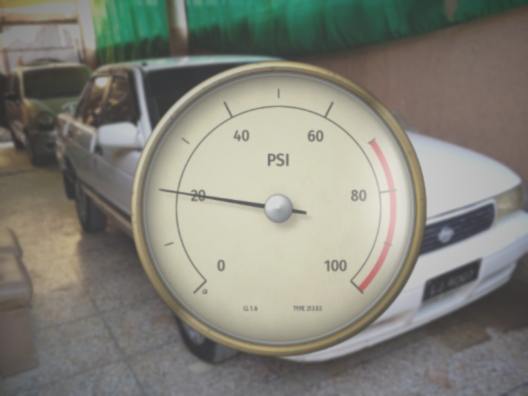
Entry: 20psi
